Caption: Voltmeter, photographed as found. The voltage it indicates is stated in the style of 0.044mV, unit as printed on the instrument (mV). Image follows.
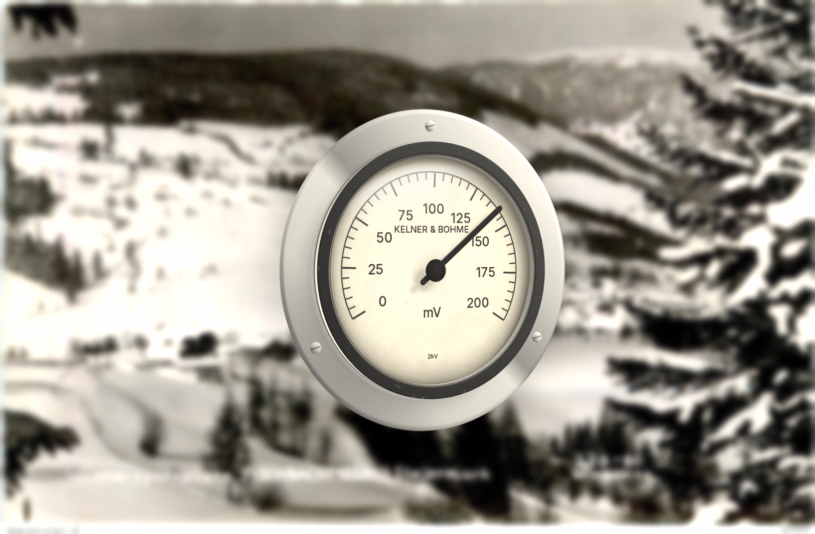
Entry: 140mV
